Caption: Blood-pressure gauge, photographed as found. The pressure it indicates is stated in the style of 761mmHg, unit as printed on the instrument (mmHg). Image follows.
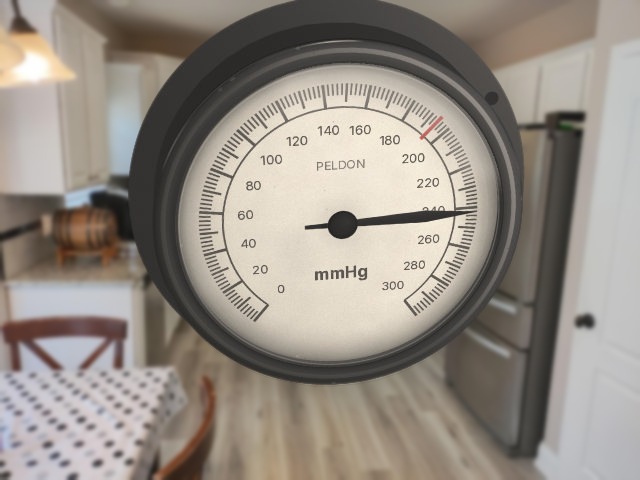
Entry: 240mmHg
